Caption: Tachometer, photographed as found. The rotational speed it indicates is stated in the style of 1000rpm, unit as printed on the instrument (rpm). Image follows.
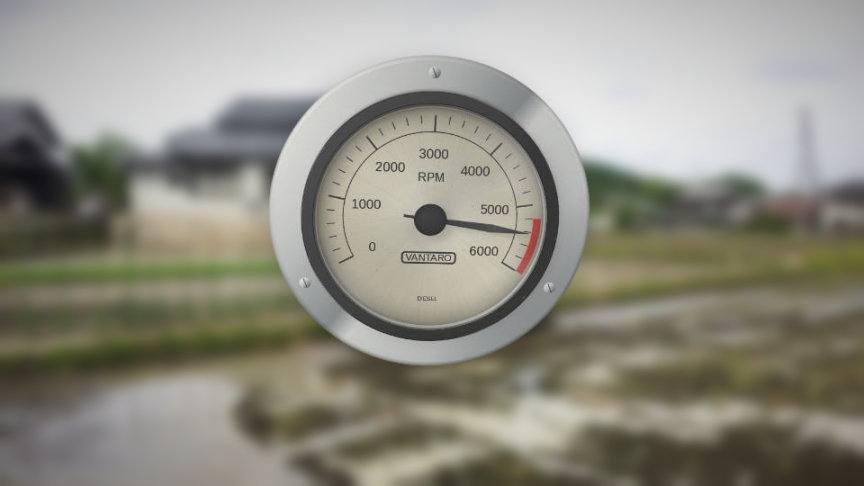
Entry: 5400rpm
